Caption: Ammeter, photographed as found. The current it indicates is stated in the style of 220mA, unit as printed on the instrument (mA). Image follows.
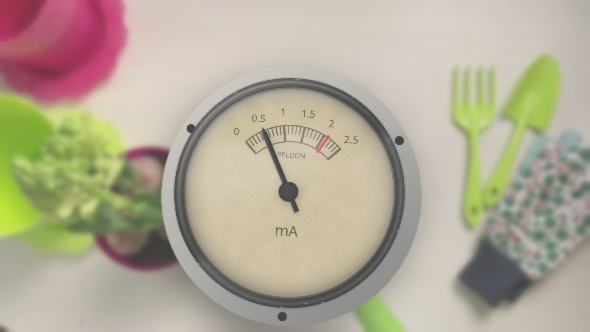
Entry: 0.5mA
